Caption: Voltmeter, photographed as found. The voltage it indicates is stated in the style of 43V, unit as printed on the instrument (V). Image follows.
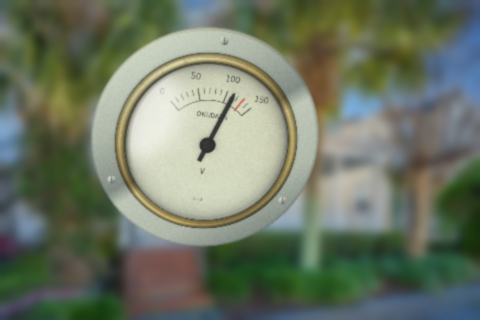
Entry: 110V
